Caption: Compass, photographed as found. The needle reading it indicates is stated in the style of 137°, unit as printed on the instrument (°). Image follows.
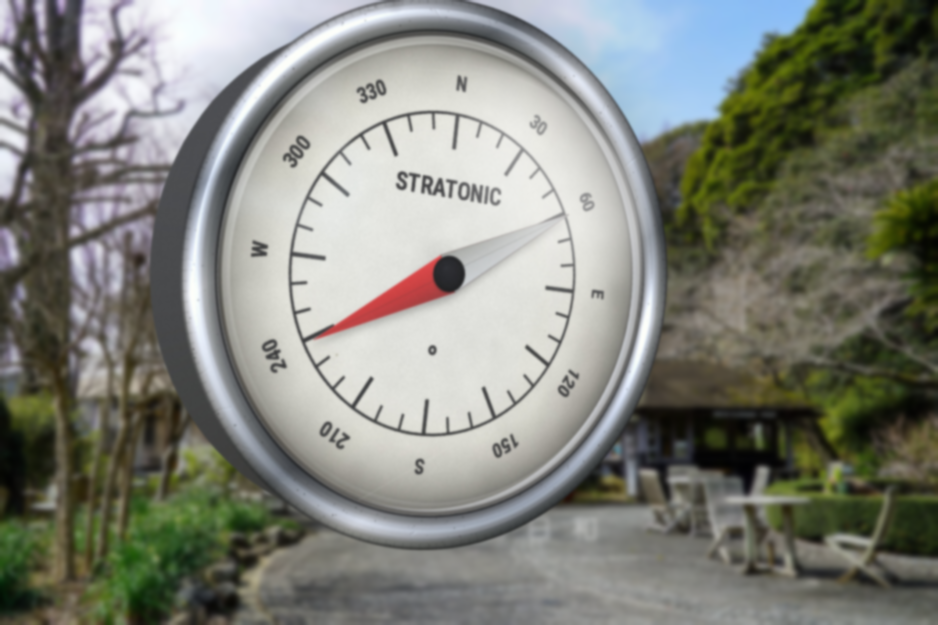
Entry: 240°
